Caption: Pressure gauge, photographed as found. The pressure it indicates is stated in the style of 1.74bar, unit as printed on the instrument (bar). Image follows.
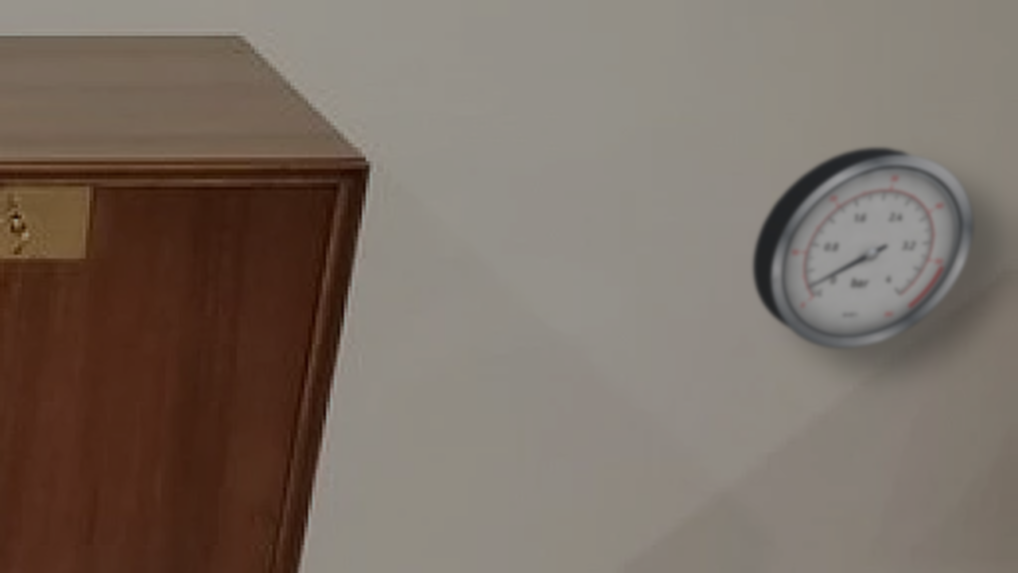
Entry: 0.2bar
